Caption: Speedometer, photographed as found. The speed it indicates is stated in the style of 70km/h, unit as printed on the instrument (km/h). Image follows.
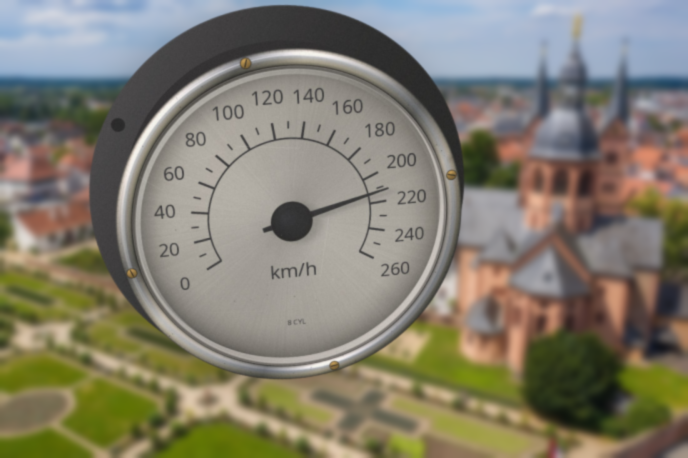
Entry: 210km/h
